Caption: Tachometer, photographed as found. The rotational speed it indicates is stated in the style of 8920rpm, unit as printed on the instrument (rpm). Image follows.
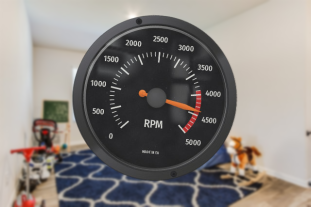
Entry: 4400rpm
